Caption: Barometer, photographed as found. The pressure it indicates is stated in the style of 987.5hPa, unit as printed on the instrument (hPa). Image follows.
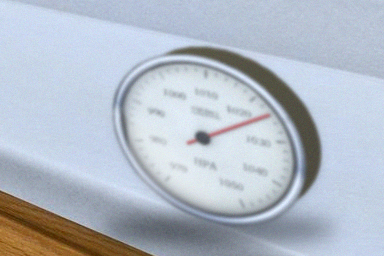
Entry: 1024hPa
